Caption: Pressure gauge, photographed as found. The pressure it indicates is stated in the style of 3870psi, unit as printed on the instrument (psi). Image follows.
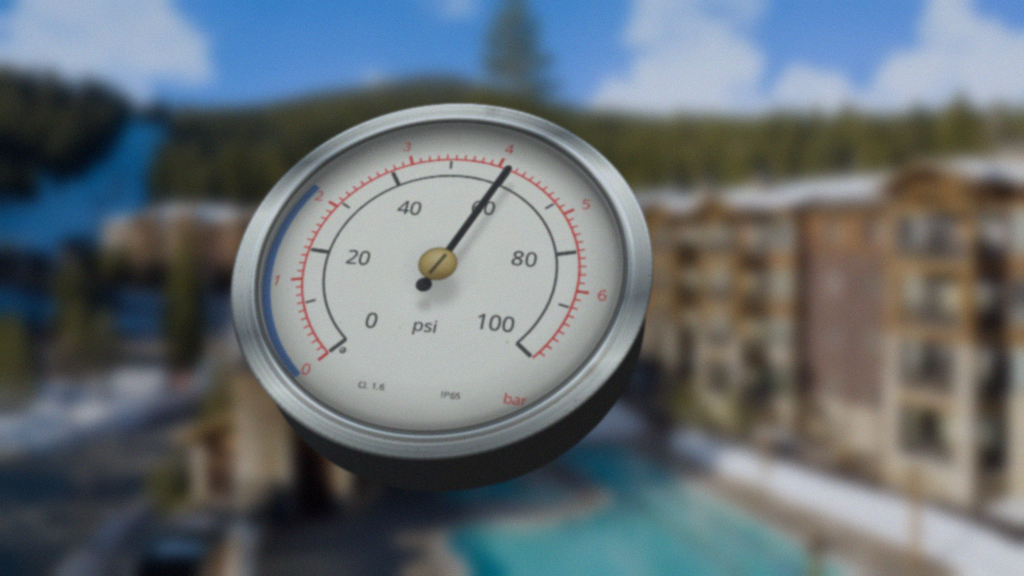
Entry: 60psi
